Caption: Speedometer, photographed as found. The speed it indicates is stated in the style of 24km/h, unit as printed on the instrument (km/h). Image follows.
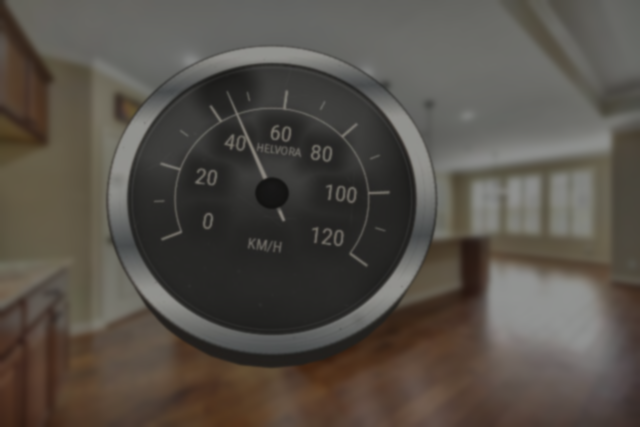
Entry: 45km/h
